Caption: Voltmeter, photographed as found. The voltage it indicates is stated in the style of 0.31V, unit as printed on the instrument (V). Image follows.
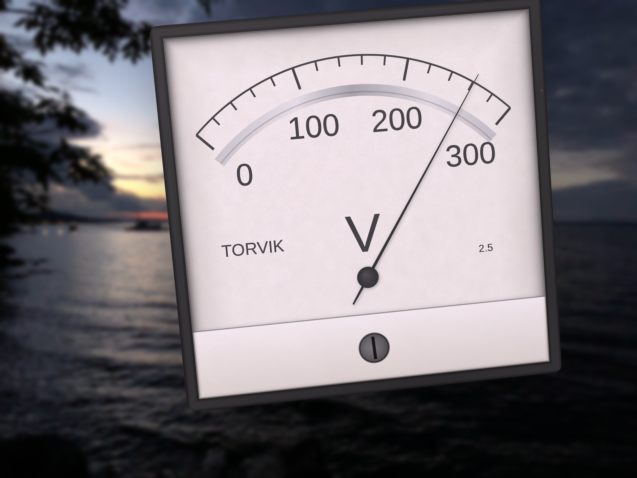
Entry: 260V
